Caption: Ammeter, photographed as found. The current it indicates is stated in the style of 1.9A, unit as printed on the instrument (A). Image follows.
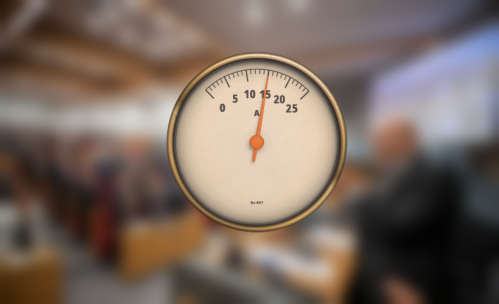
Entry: 15A
